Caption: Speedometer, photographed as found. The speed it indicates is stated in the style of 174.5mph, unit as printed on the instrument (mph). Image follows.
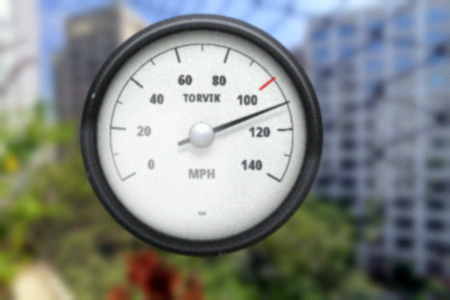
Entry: 110mph
